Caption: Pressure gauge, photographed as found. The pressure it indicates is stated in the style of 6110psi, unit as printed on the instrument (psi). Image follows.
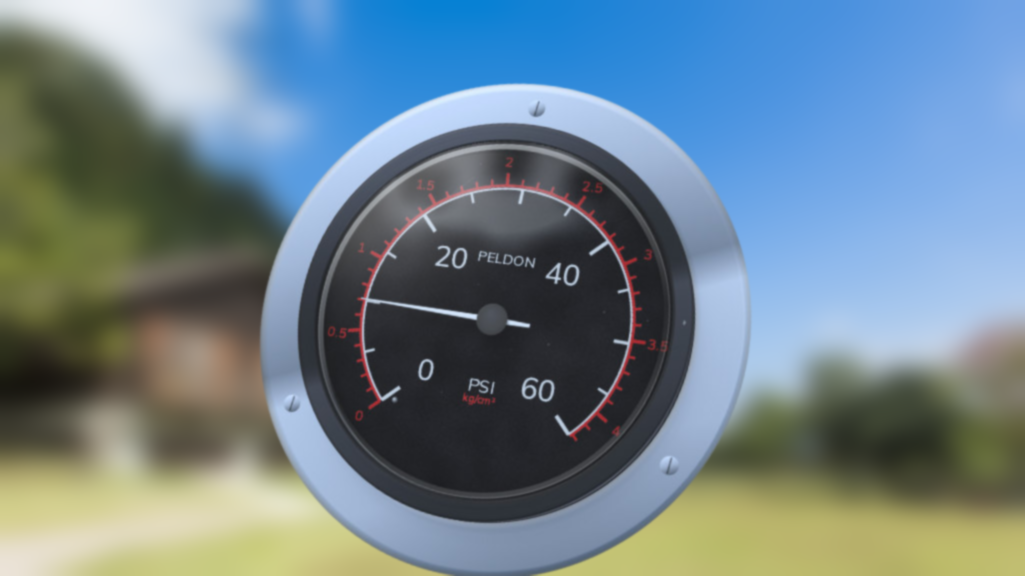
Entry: 10psi
